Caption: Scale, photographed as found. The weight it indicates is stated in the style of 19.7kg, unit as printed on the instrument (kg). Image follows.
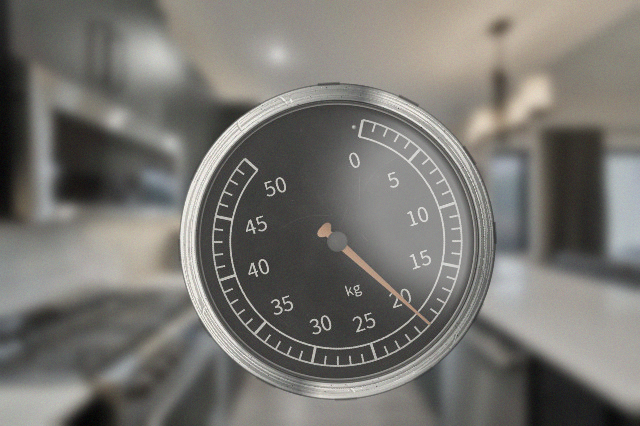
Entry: 20kg
